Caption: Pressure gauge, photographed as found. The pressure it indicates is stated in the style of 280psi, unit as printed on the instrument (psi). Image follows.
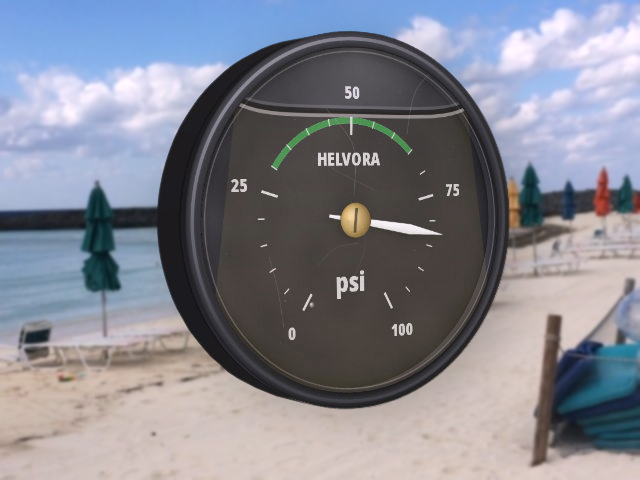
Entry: 82.5psi
